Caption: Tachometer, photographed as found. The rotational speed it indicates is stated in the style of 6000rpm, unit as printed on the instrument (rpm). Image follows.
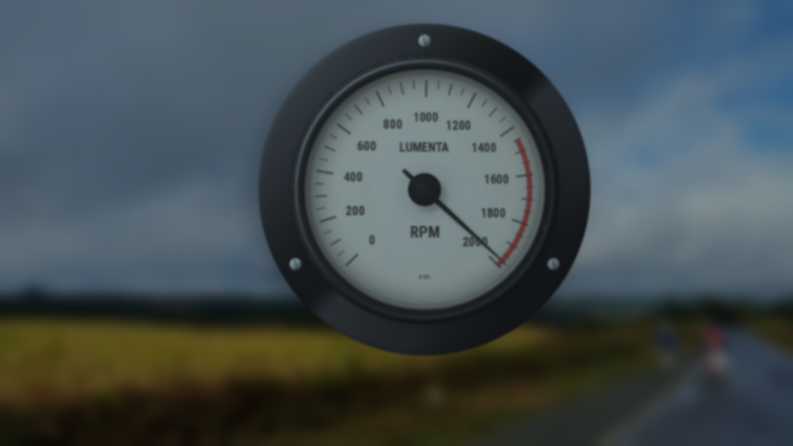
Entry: 1975rpm
